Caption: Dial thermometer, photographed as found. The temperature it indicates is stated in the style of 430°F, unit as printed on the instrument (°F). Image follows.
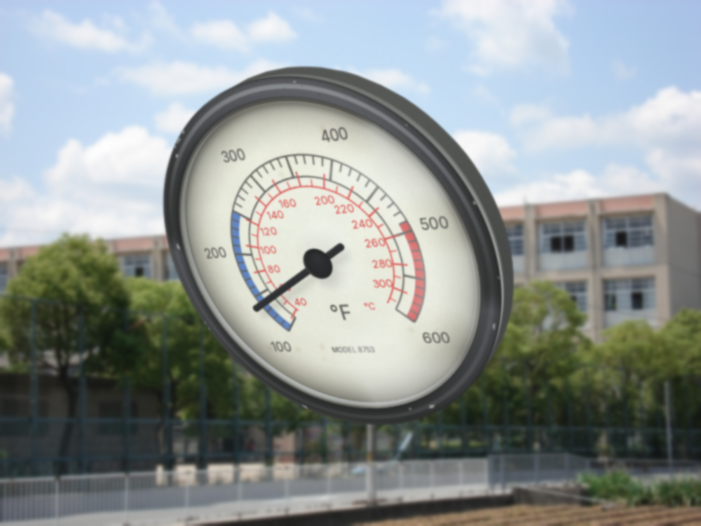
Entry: 140°F
